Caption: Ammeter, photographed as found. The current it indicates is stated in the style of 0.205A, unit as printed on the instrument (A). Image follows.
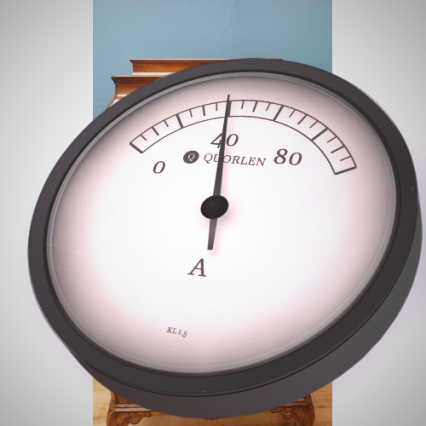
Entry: 40A
